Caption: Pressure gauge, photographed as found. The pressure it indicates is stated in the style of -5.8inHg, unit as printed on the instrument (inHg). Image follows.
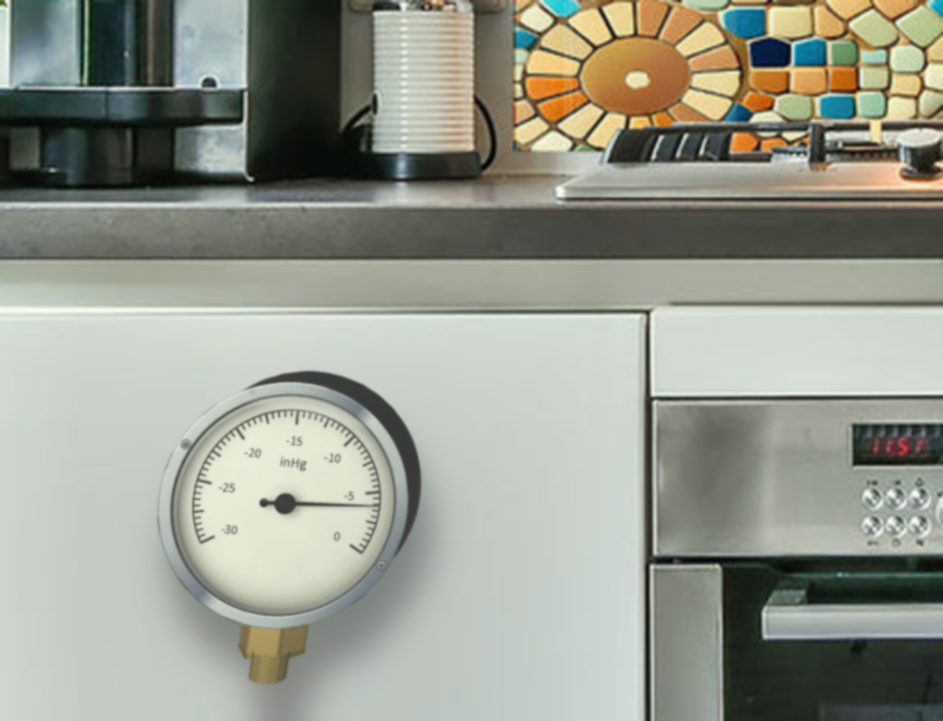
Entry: -4inHg
